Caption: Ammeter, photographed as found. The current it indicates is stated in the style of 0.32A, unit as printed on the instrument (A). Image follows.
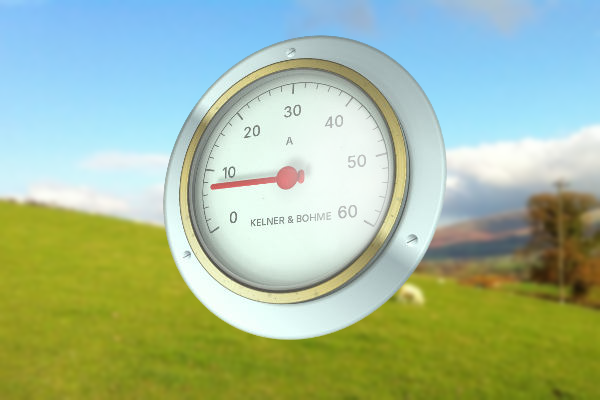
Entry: 7A
